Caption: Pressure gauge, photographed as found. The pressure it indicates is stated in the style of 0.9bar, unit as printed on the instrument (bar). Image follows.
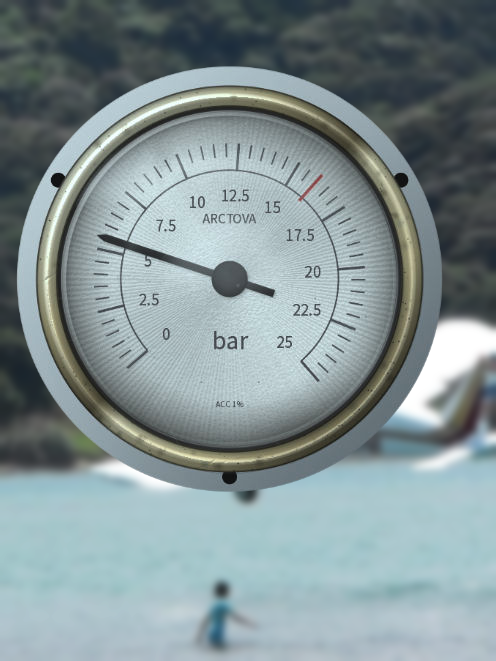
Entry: 5.5bar
